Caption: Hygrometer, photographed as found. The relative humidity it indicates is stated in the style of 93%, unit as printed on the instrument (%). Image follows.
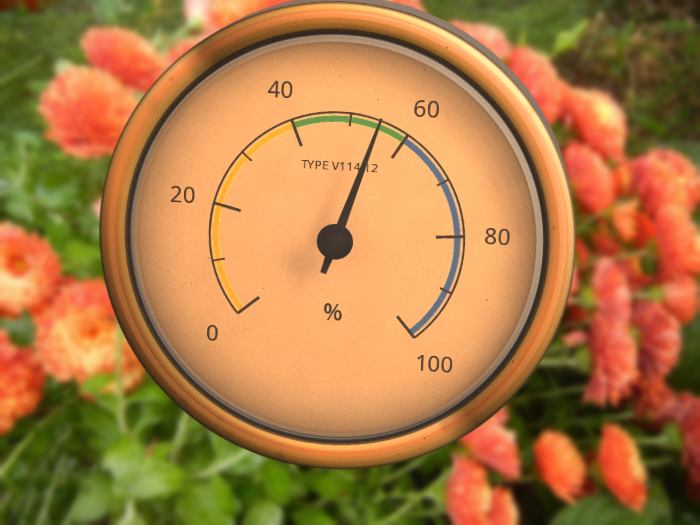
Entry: 55%
